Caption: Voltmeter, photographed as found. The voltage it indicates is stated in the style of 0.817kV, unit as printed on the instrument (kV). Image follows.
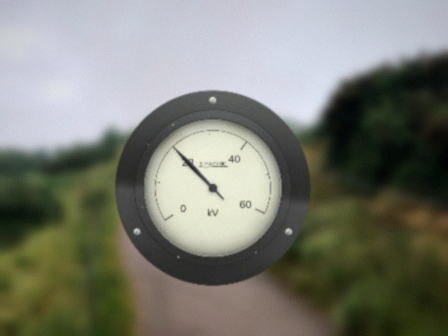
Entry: 20kV
